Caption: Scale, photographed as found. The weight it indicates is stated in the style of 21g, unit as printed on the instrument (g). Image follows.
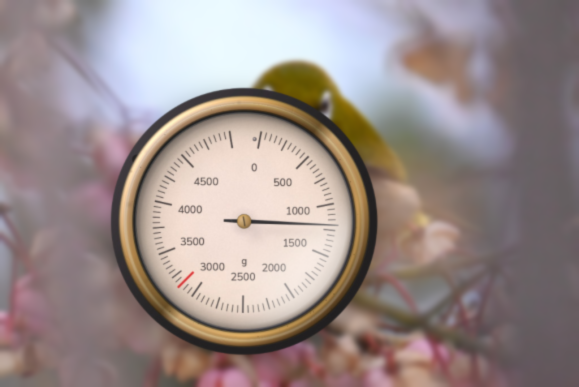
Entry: 1200g
